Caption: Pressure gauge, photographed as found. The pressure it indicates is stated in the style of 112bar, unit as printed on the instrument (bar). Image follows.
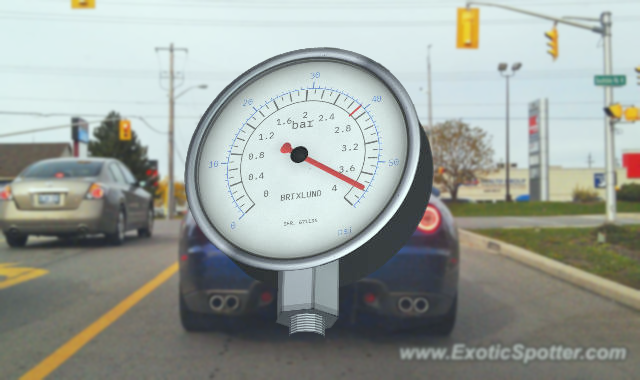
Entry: 3.8bar
